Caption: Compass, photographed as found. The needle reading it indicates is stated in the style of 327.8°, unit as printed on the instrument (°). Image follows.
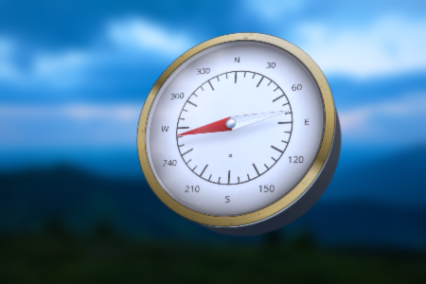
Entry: 260°
